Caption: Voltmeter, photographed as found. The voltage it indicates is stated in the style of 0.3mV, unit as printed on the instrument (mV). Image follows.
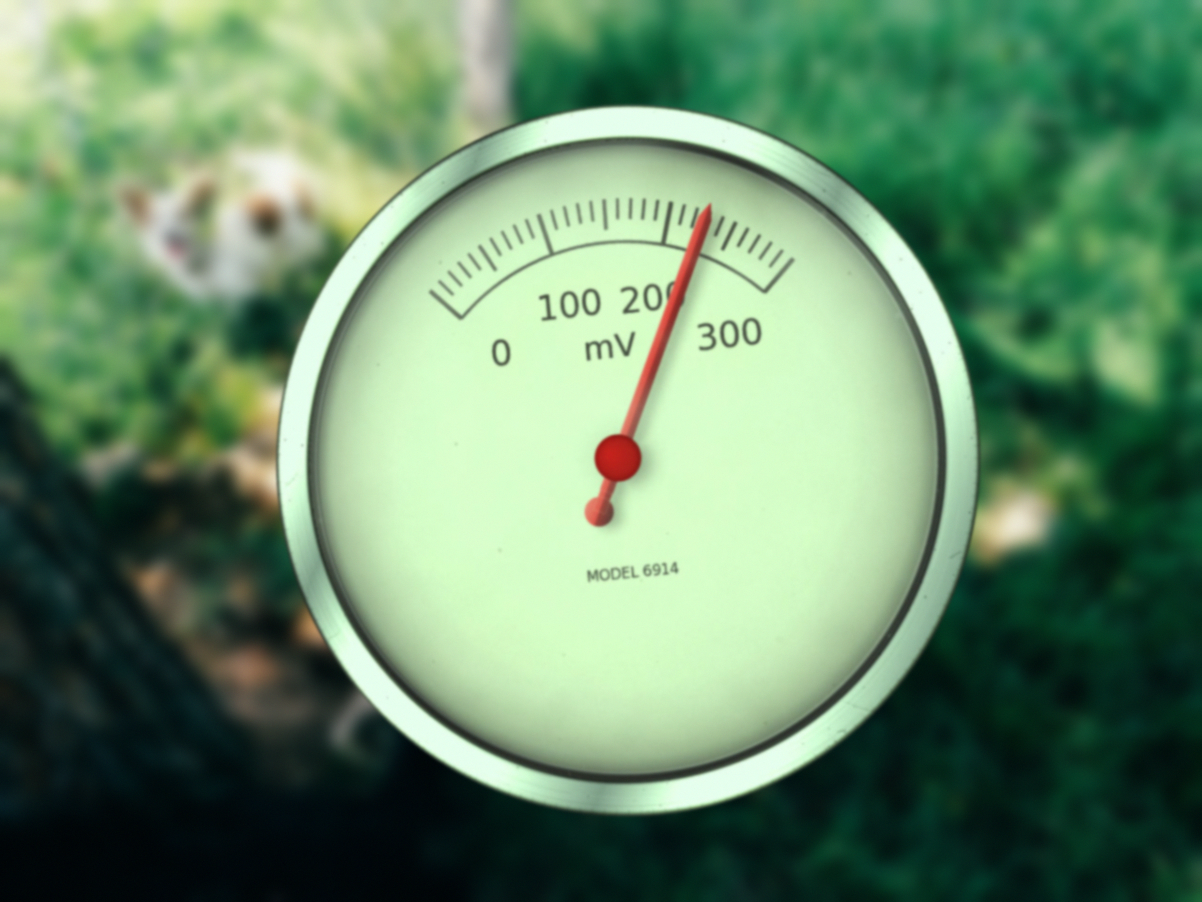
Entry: 230mV
